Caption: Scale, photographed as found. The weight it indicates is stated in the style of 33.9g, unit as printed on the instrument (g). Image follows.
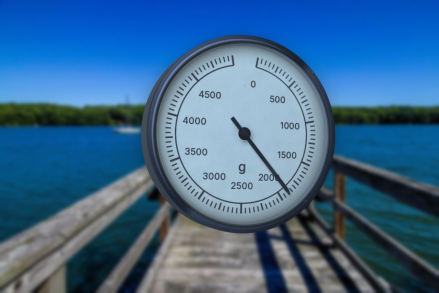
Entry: 1900g
